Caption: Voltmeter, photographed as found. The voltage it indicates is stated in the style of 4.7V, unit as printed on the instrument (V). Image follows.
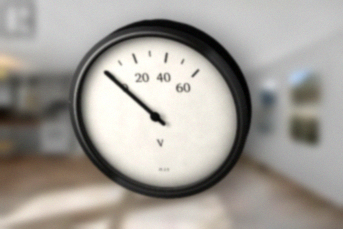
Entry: 0V
